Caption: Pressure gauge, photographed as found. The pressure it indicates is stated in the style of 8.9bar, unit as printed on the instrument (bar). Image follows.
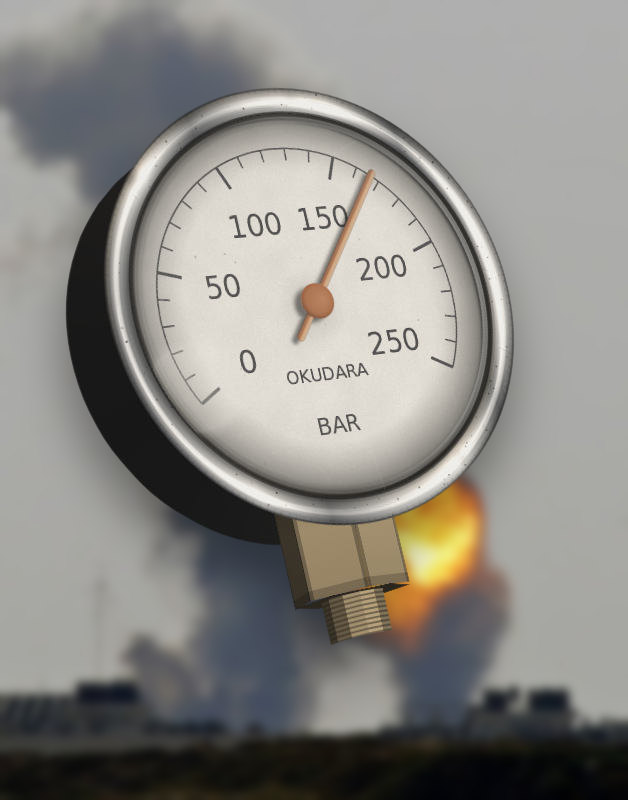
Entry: 165bar
